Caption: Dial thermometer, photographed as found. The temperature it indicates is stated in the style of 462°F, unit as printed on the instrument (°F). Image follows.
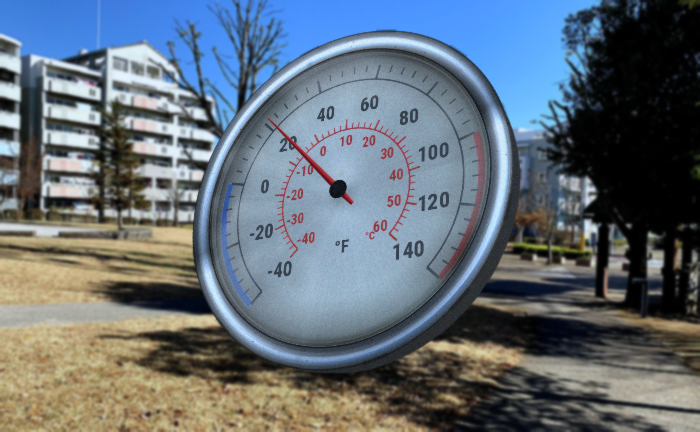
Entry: 22°F
